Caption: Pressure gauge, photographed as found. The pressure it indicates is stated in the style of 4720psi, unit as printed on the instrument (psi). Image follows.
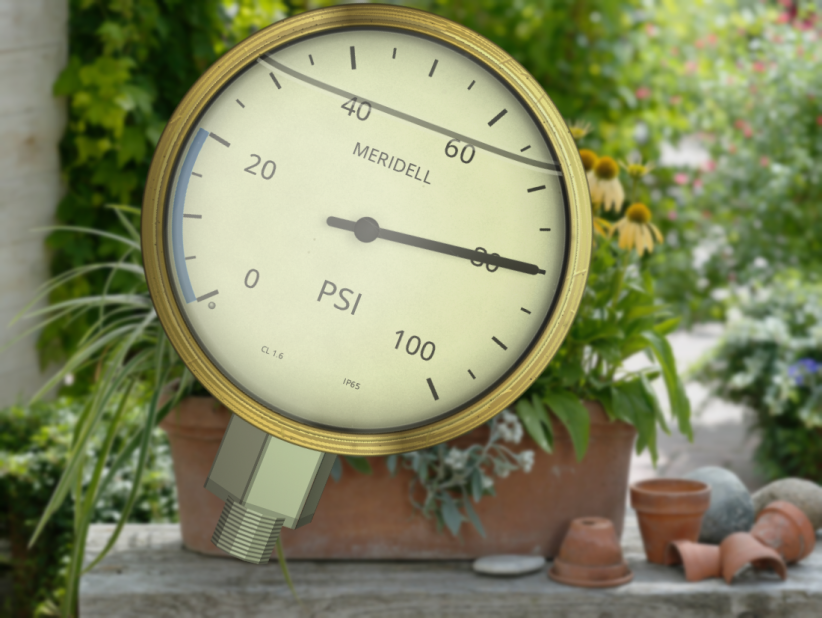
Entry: 80psi
